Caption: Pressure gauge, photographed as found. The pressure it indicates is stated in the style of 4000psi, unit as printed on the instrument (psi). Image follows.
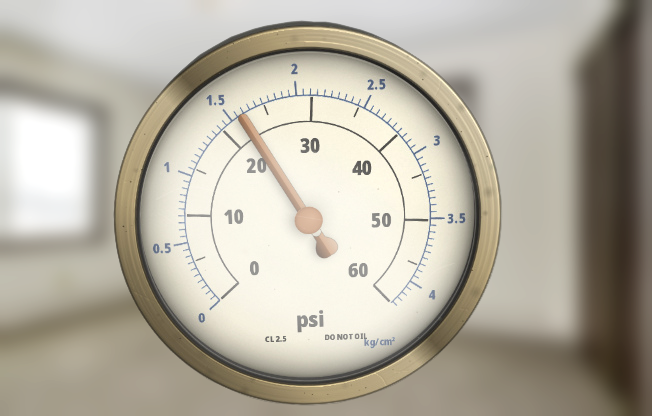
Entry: 22.5psi
